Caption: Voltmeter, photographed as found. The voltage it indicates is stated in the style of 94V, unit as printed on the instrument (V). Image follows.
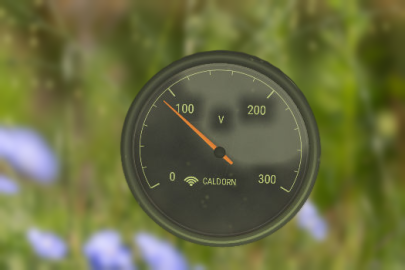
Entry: 90V
